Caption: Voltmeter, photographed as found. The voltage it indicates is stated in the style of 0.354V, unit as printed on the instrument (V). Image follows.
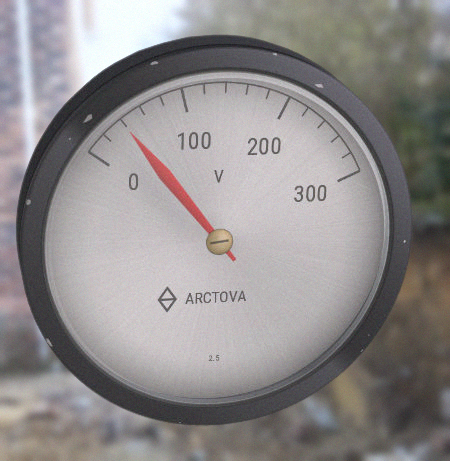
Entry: 40V
